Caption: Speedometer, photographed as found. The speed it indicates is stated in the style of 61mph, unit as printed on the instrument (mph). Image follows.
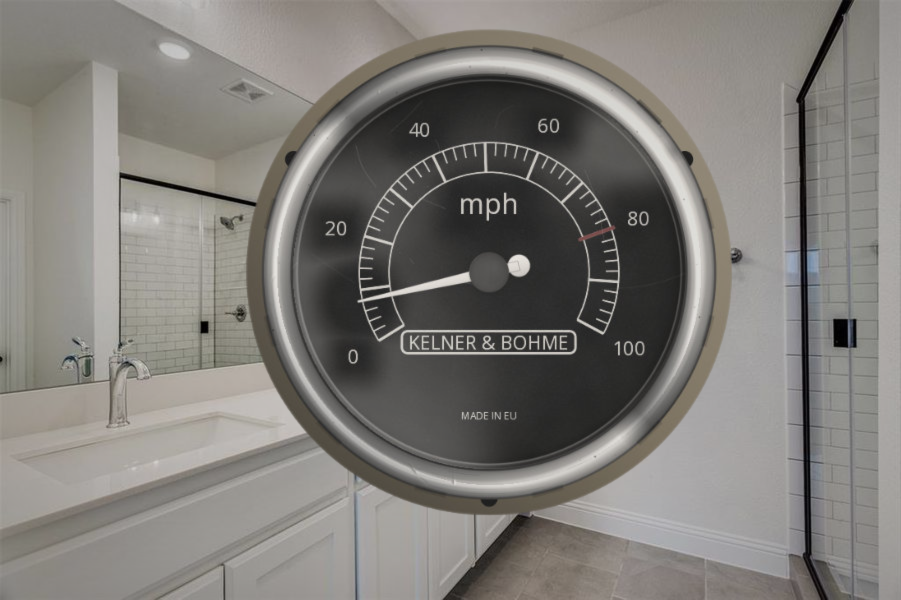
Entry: 8mph
